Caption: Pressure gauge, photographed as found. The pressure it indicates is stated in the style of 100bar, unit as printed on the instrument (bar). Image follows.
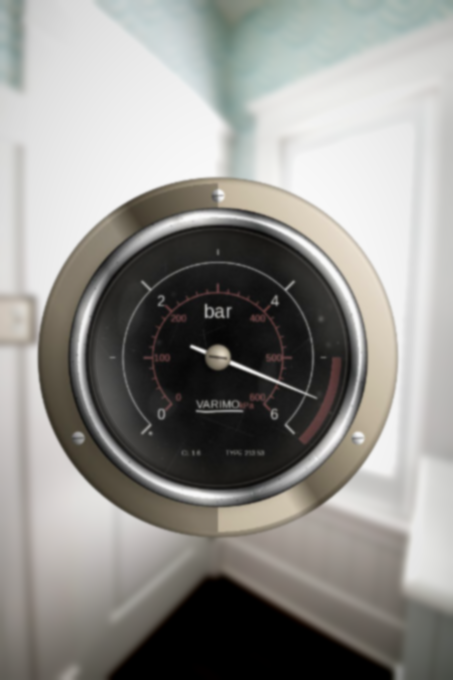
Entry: 5.5bar
